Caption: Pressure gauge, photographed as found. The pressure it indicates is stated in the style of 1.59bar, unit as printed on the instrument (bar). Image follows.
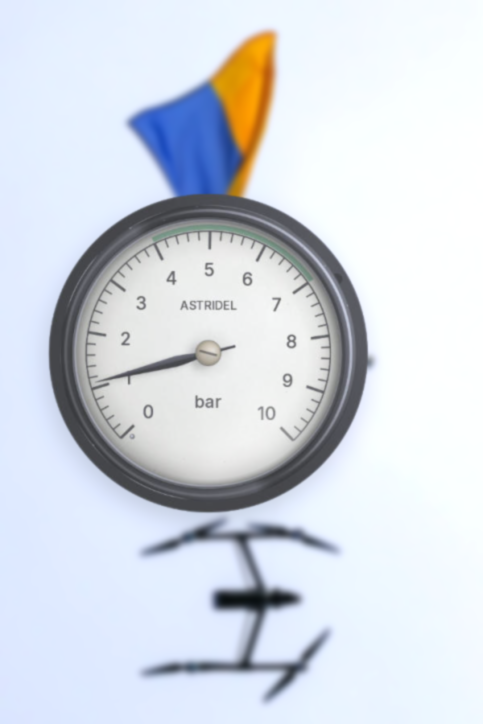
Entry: 1.1bar
